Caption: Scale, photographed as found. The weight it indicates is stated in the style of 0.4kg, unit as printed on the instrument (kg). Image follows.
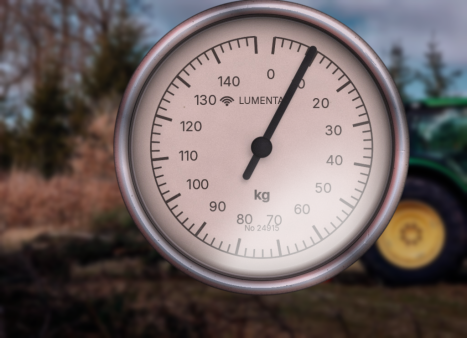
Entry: 9kg
